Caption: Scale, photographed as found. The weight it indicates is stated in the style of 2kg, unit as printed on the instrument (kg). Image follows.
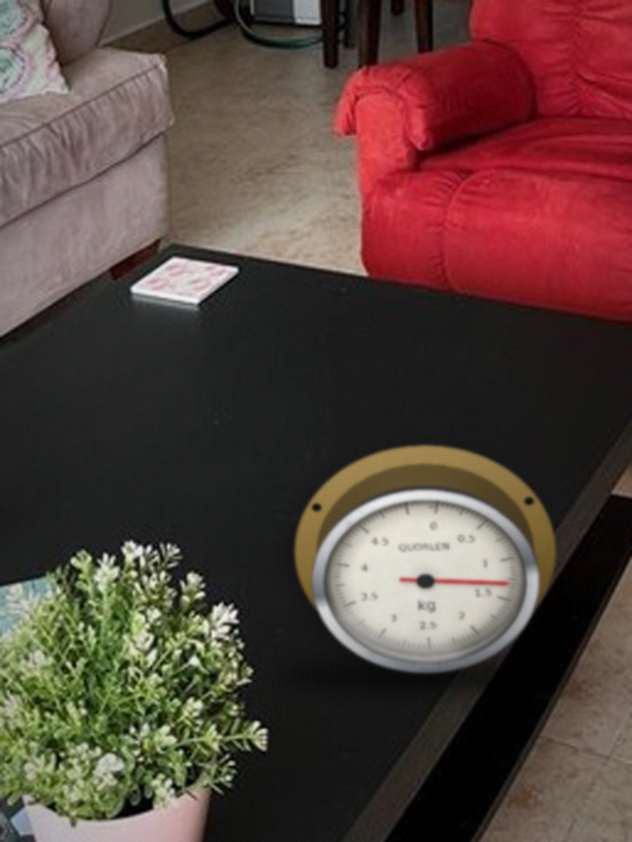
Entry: 1.25kg
